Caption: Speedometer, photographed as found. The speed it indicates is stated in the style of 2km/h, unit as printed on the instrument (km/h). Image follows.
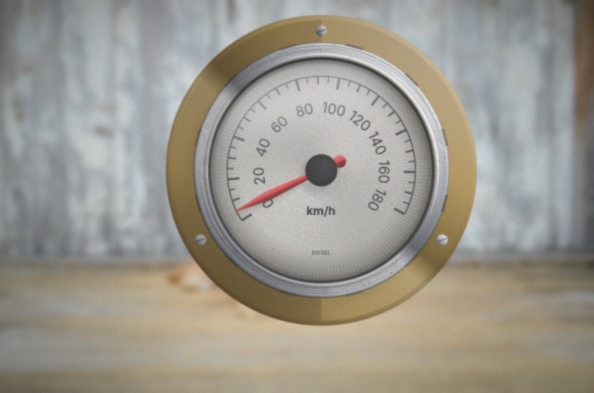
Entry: 5km/h
